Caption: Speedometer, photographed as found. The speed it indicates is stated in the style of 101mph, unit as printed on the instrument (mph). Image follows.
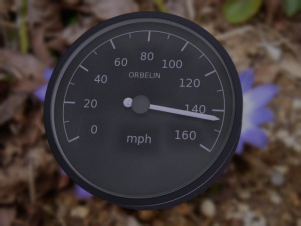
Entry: 145mph
